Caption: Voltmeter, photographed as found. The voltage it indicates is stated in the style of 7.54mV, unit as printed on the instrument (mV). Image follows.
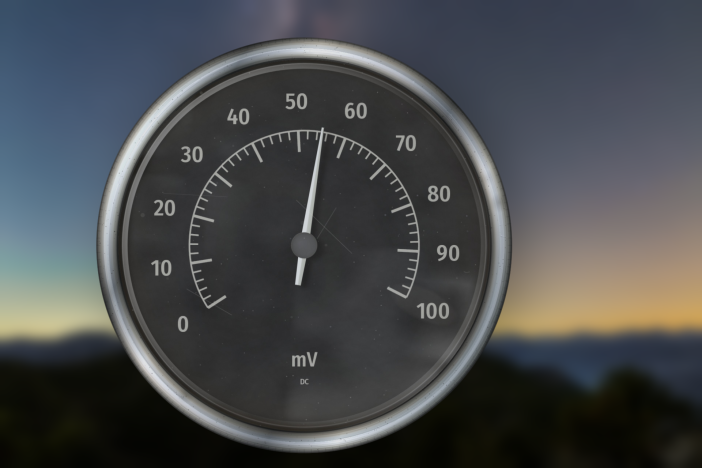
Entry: 55mV
